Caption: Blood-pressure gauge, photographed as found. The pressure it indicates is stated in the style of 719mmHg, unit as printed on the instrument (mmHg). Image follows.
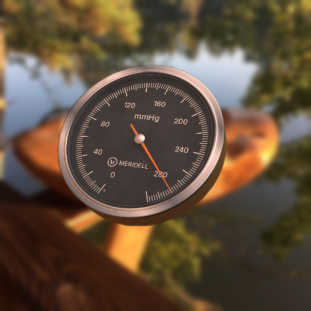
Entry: 280mmHg
